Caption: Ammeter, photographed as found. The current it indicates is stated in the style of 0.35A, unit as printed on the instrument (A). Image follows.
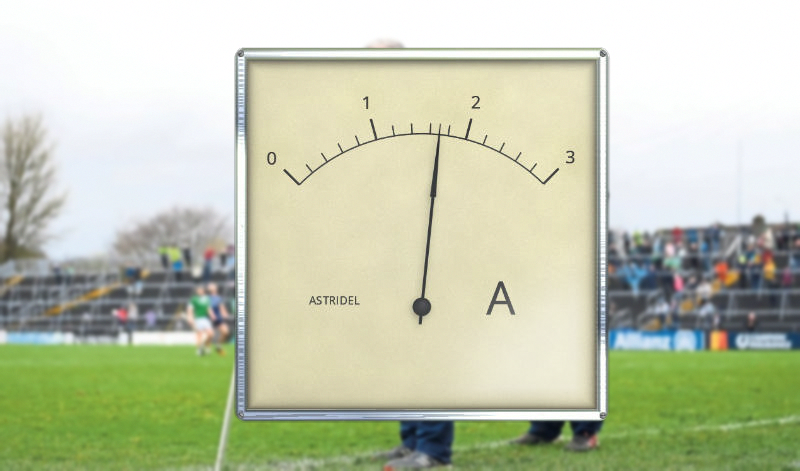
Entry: 1.7A
